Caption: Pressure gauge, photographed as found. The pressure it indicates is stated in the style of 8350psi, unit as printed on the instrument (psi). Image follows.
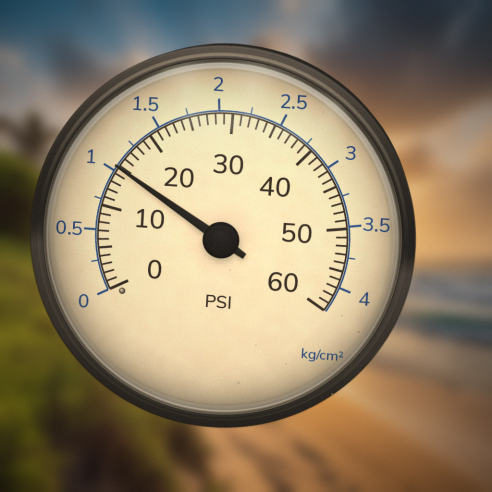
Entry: 15psi
